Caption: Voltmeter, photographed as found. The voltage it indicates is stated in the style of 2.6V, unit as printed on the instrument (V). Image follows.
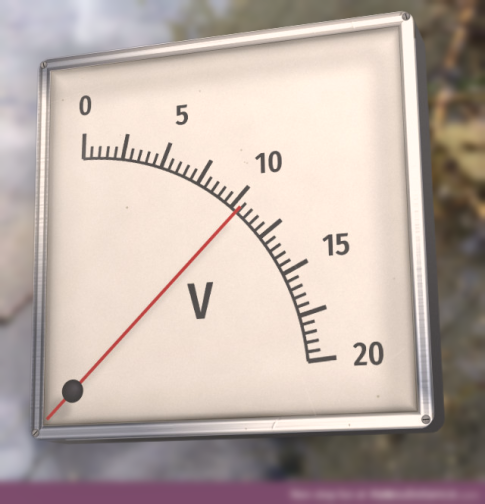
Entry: 10.5V
